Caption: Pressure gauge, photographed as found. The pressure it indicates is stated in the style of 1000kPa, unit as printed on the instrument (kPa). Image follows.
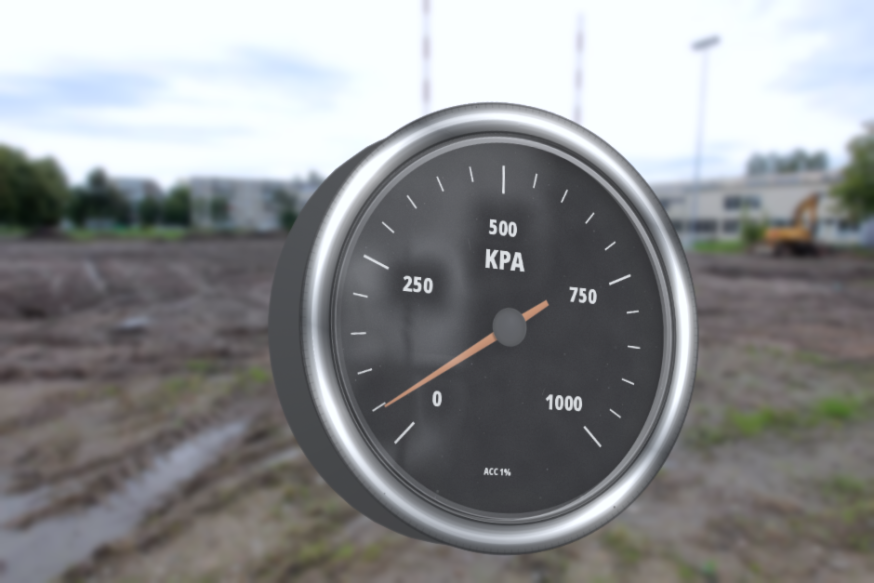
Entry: 50kPa
